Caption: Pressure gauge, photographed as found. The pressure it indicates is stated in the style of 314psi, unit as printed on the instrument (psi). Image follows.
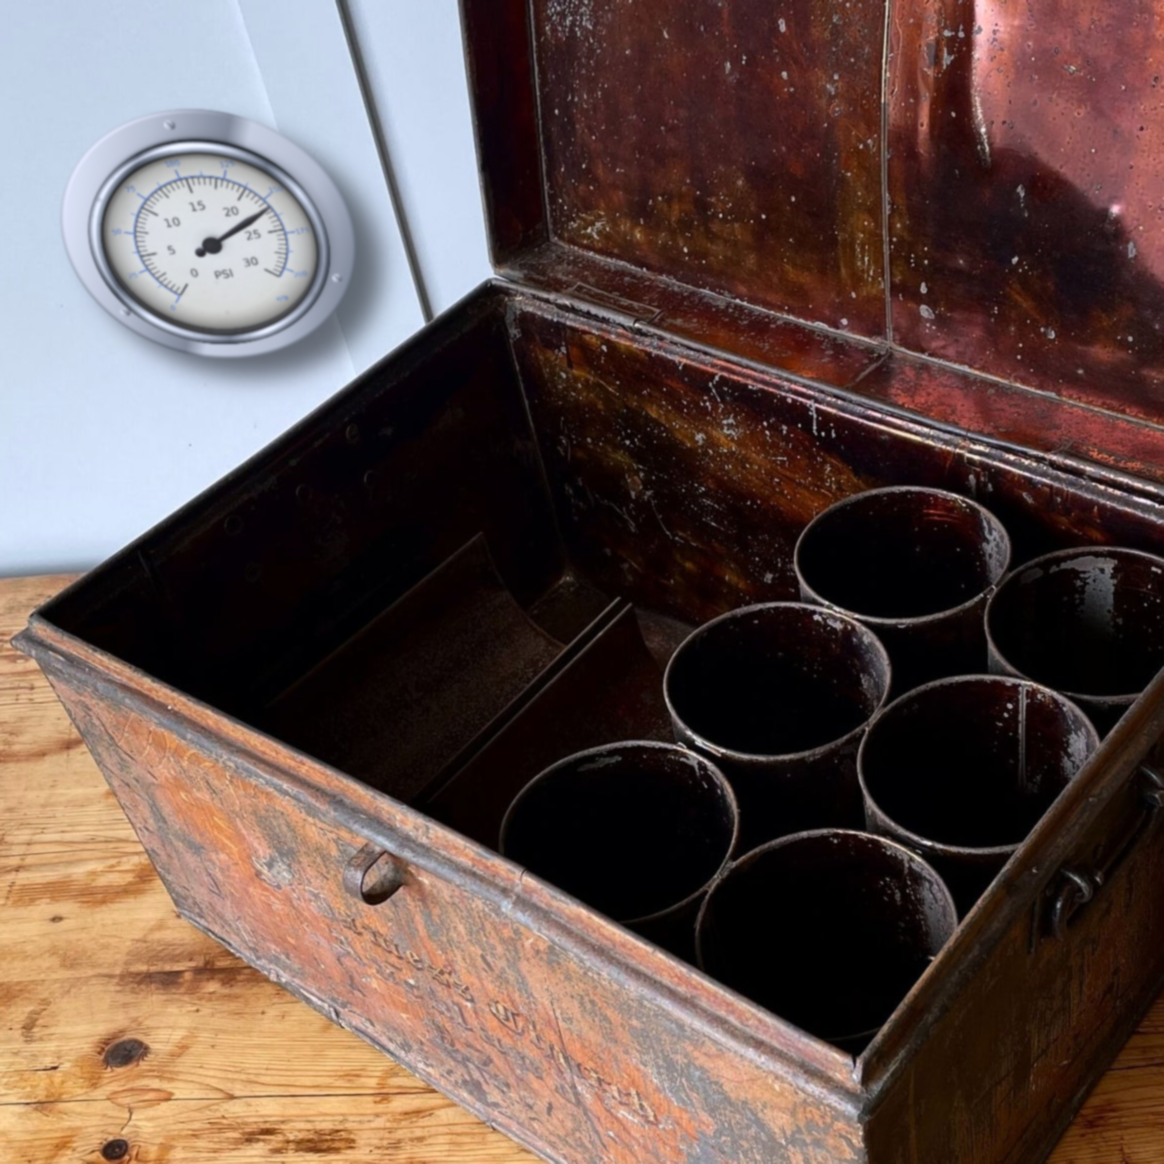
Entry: 22.5psi
